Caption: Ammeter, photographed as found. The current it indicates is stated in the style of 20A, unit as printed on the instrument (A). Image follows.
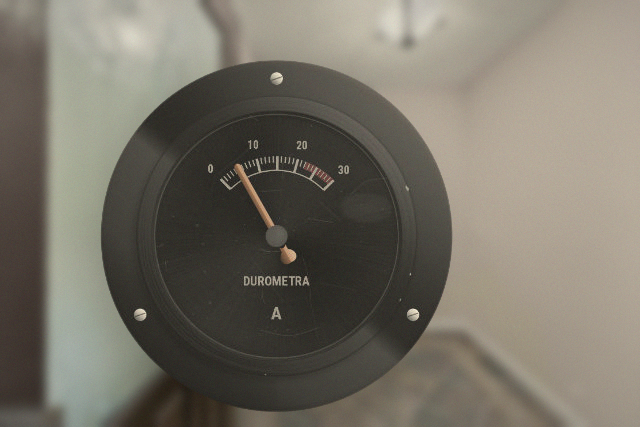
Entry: 5A
